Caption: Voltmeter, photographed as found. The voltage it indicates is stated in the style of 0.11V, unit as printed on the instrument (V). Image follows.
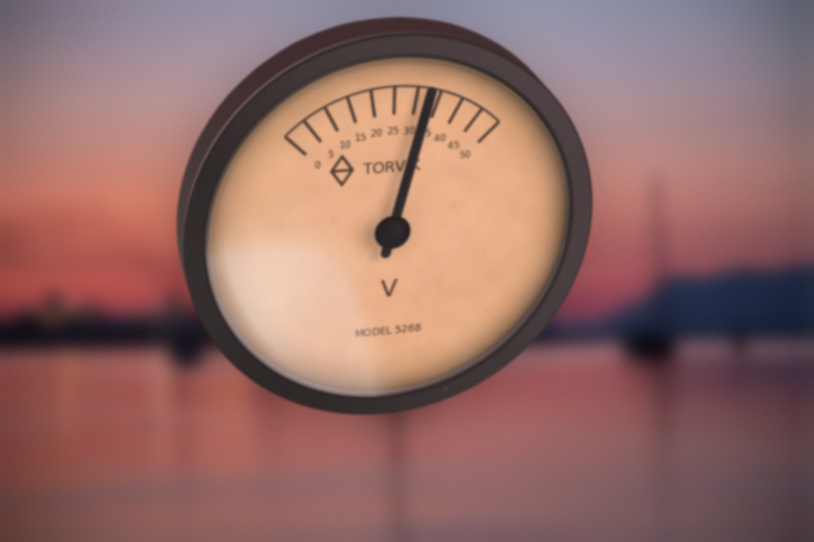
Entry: 32.5V
